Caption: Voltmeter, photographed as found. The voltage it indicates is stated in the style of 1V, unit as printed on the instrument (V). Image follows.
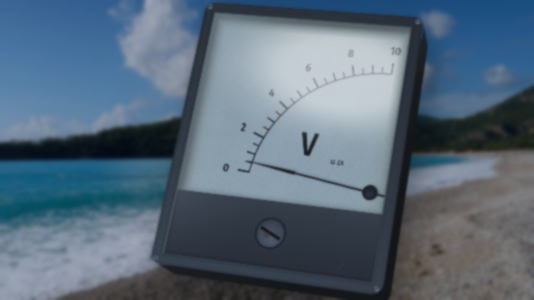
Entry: 0.5V
